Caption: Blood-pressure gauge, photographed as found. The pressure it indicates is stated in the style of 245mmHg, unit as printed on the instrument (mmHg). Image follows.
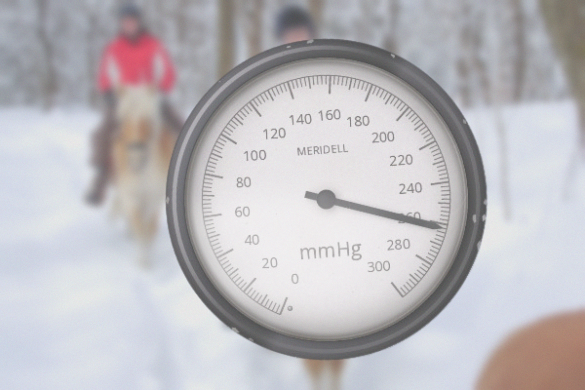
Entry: 262mmHg
